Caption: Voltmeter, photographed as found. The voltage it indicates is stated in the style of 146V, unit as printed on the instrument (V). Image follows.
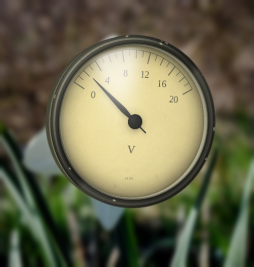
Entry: 2V
